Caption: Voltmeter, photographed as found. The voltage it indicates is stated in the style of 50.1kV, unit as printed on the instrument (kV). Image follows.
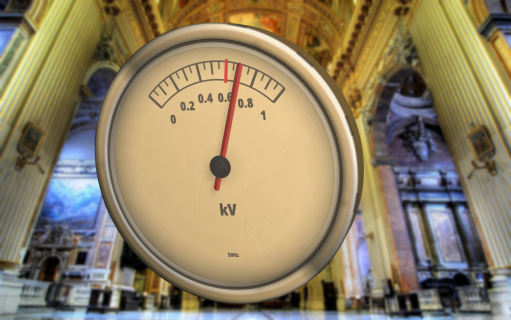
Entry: 0.7kV
